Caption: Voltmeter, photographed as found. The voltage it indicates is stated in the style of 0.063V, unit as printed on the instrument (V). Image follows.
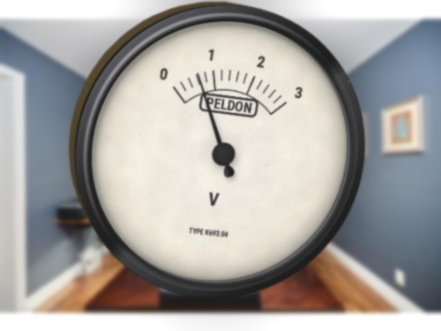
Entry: 0.6V
